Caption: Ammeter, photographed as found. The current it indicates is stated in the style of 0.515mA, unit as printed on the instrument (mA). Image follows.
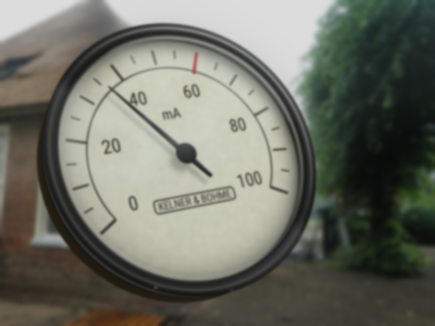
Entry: 35mA
